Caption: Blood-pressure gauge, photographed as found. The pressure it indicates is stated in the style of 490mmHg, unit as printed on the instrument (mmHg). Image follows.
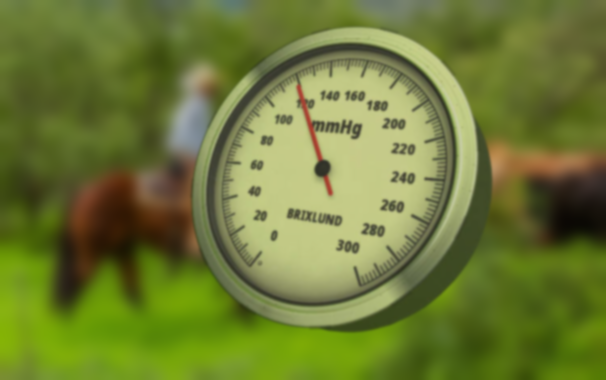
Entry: 120mmHg
